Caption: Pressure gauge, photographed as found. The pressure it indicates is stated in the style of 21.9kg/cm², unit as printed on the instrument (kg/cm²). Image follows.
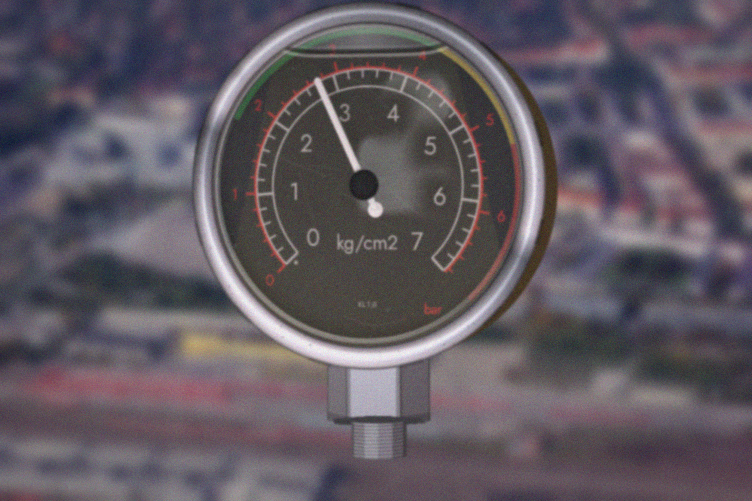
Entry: 2.8kg/cm²
